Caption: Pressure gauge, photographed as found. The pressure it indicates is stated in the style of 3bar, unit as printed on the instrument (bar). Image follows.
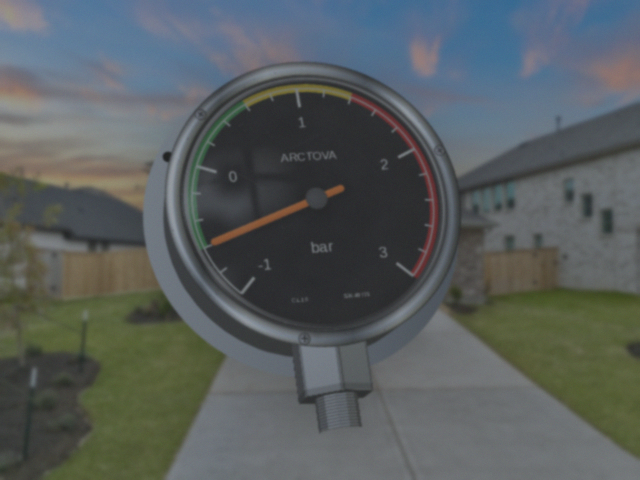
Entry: -0.6bar
